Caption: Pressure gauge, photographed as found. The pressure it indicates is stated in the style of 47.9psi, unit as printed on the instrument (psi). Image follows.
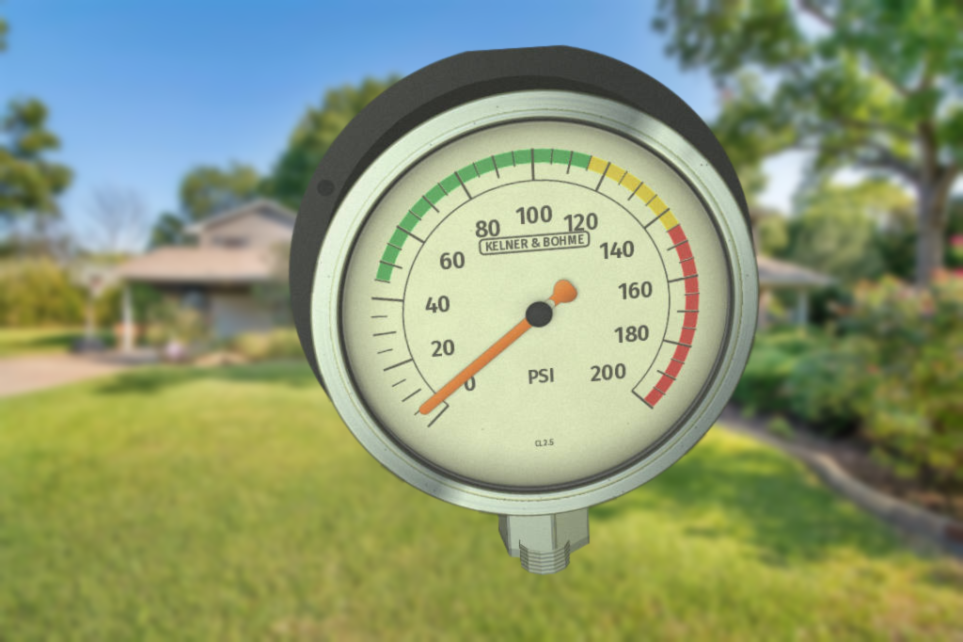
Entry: 5psi
